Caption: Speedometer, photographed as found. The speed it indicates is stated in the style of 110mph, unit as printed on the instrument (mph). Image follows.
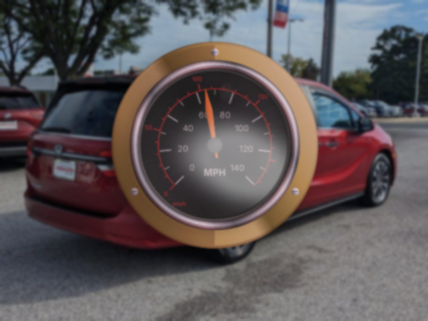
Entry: 65mph
